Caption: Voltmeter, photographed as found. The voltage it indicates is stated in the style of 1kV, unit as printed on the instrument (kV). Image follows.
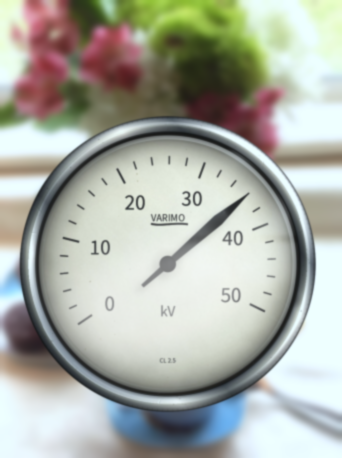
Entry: 36kV
